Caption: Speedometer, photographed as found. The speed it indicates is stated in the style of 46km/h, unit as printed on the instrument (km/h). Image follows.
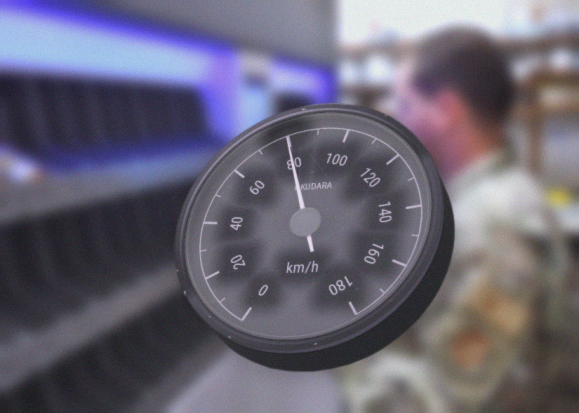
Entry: 80km/h
